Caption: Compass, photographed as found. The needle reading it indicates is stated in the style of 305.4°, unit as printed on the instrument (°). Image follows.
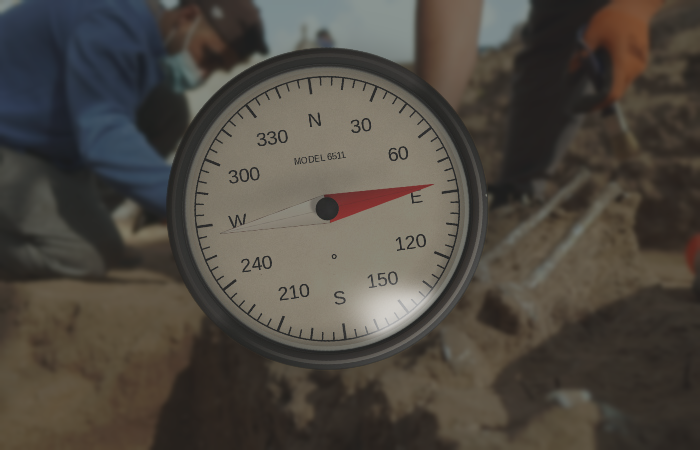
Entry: 85°
